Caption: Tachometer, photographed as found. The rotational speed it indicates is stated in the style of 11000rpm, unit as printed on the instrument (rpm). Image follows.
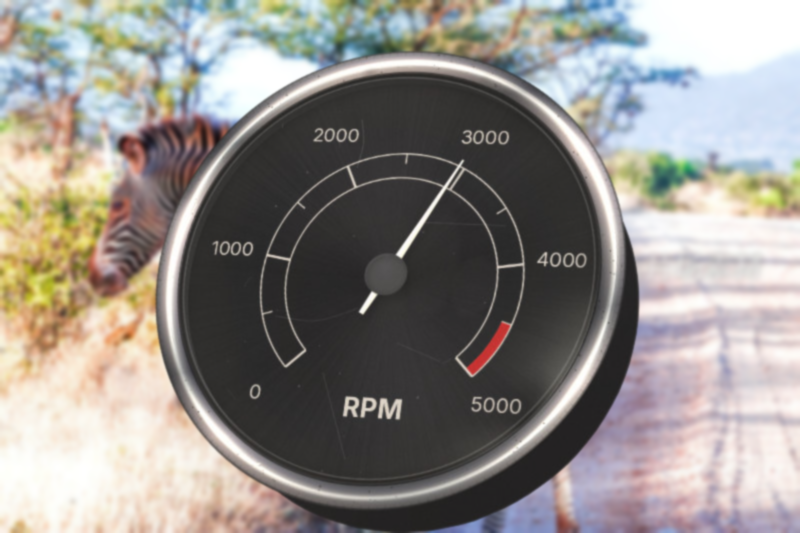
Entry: 3000rpm
